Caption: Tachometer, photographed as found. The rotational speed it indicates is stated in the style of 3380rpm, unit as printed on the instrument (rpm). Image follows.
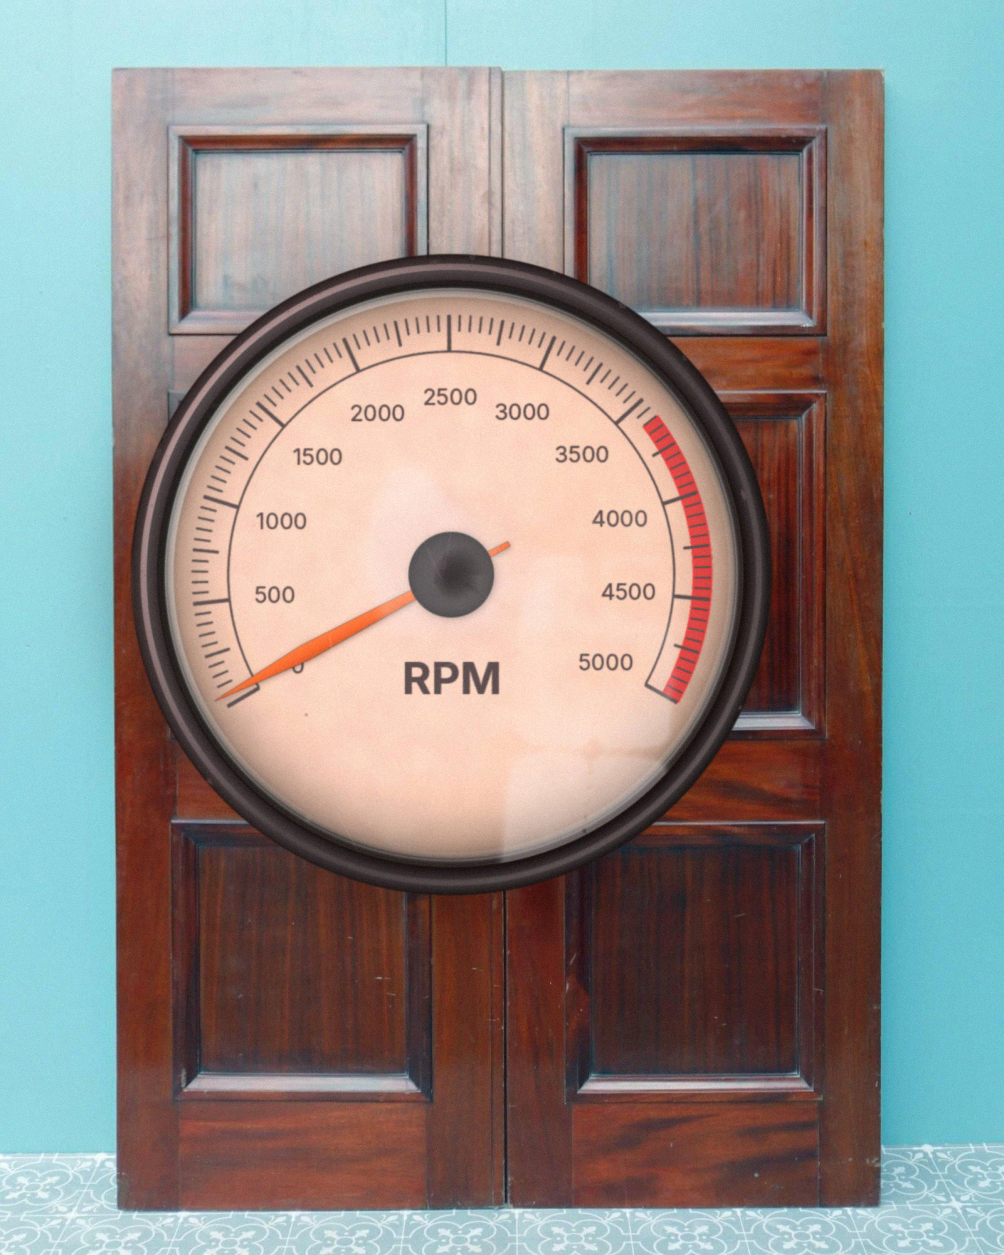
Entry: 50rpm
